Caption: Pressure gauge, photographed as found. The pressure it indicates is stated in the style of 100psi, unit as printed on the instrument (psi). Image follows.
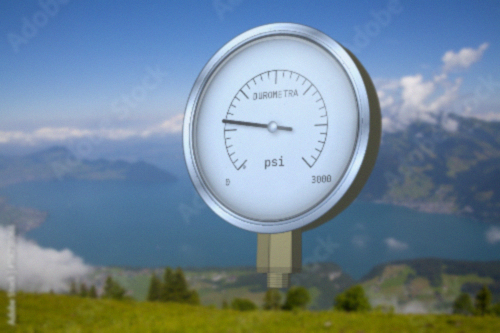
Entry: 600psi
